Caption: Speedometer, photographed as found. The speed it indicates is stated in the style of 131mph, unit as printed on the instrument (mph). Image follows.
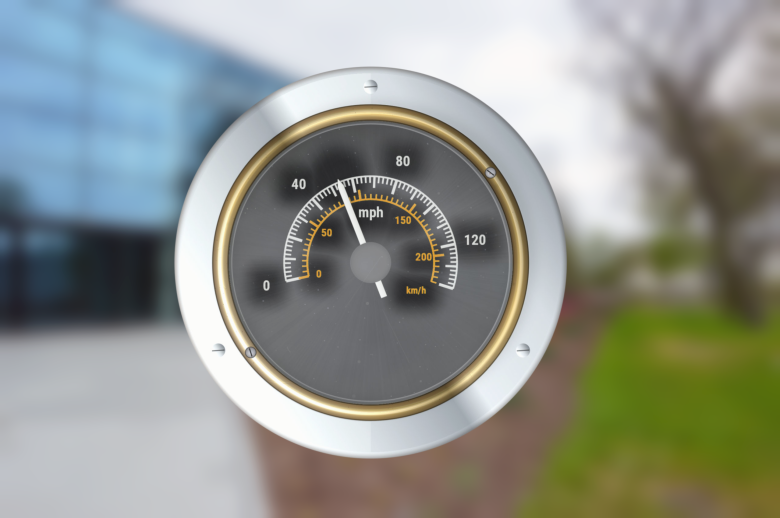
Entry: 54mph
